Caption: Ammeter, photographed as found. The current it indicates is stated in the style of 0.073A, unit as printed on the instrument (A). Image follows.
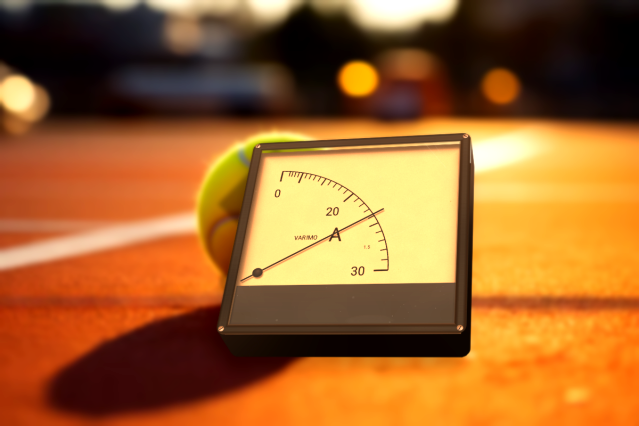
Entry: 24A
